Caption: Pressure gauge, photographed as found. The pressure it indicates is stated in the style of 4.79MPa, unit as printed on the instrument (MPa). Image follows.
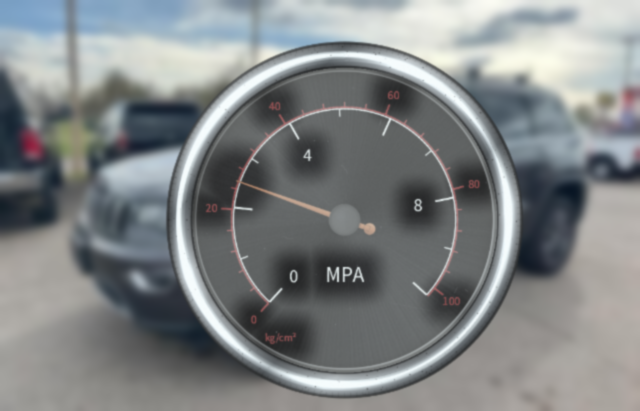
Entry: 2.5MPa
